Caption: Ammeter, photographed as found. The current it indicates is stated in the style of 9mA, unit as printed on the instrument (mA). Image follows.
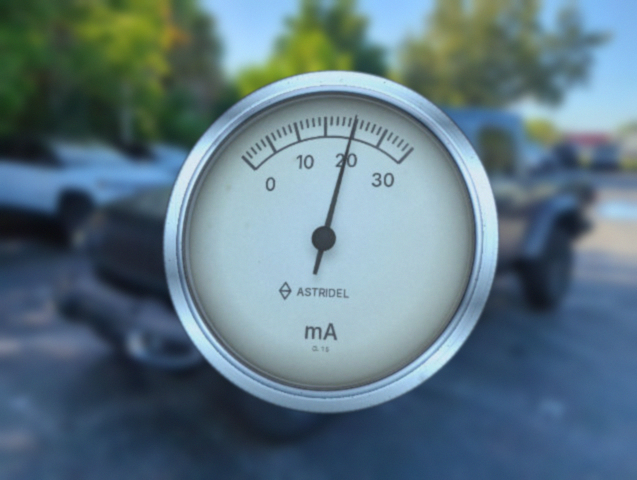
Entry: 20mA
